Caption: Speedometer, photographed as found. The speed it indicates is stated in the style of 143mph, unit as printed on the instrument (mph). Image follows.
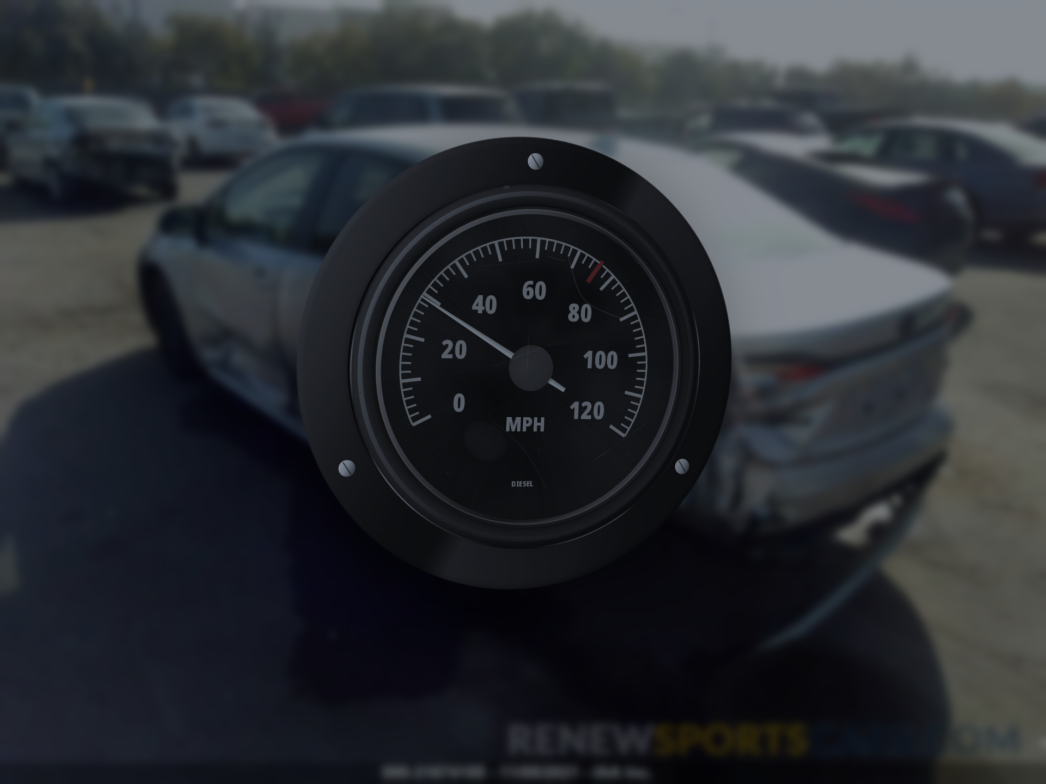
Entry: 29mph
